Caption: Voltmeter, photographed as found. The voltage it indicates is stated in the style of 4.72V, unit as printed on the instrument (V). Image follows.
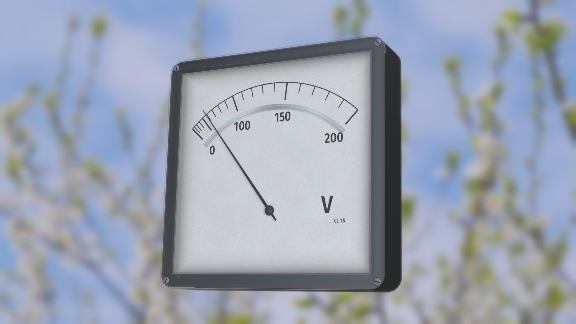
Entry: 60V
